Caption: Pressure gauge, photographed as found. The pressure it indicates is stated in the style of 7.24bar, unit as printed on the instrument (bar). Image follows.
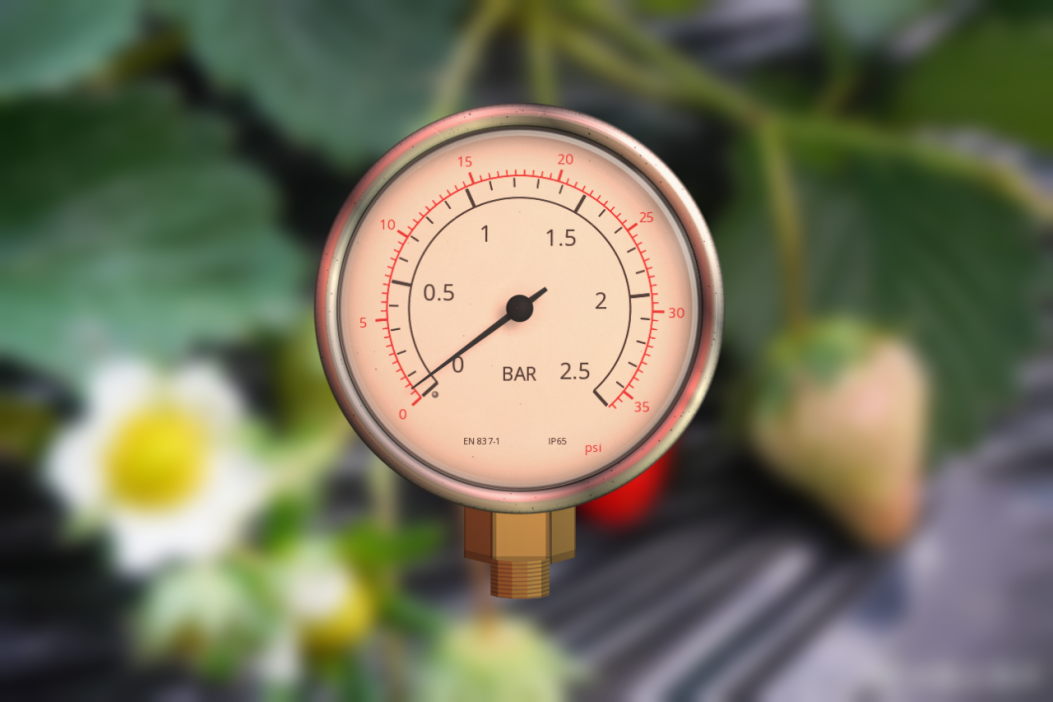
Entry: 0.05bar
